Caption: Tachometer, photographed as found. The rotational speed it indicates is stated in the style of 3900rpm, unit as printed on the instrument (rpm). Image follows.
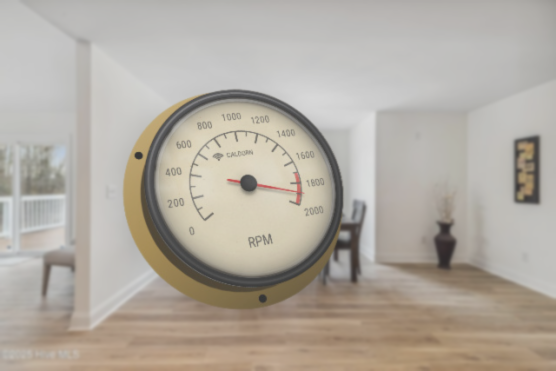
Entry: 1900rpm
